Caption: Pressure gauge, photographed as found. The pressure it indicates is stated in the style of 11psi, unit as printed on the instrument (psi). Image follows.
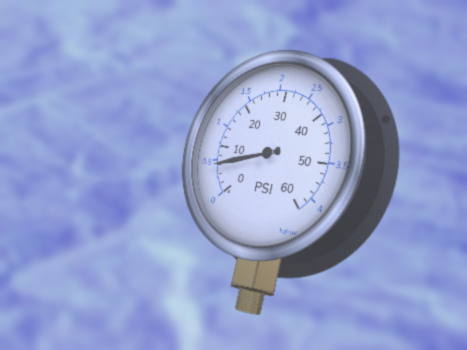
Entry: 6psi
